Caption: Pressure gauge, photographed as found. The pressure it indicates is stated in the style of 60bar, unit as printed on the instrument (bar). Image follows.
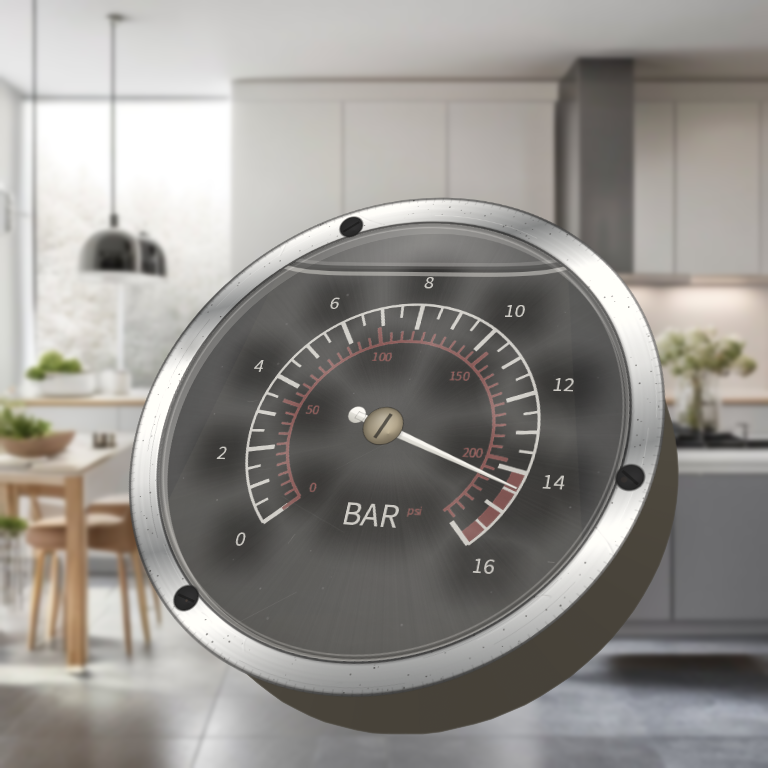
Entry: 14.5bar
